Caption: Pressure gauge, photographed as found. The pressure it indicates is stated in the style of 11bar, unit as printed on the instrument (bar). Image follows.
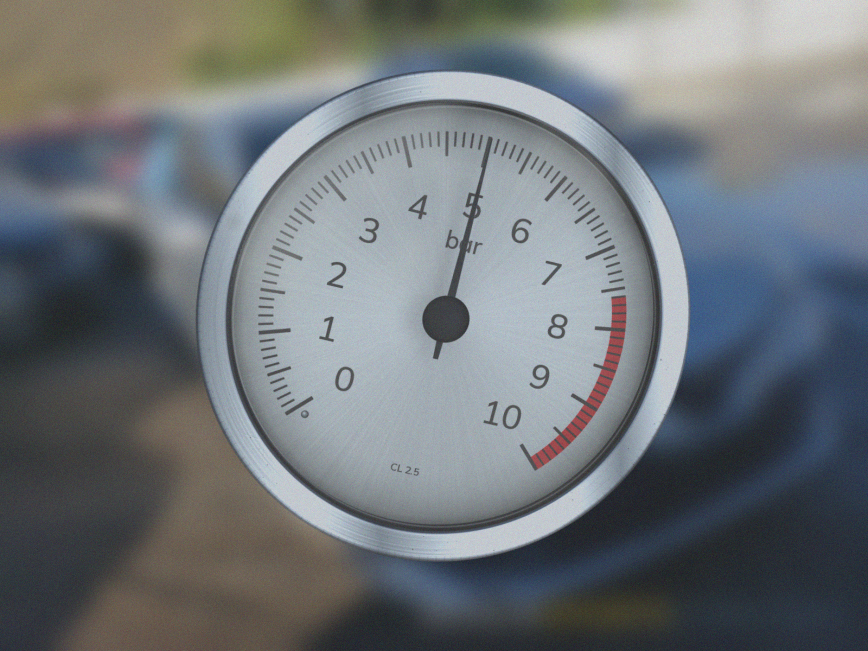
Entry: 5bar
